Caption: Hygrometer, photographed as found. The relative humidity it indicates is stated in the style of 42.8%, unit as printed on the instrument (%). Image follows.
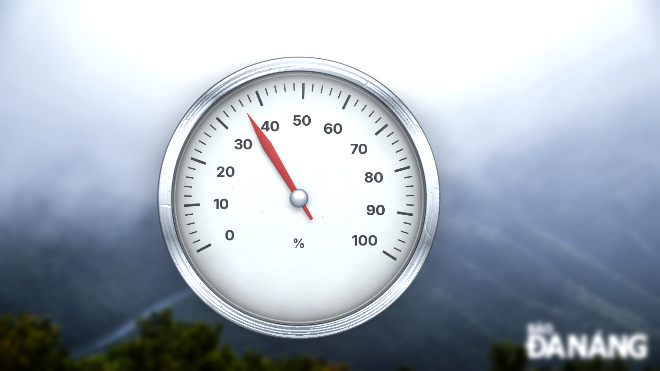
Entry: 36%
